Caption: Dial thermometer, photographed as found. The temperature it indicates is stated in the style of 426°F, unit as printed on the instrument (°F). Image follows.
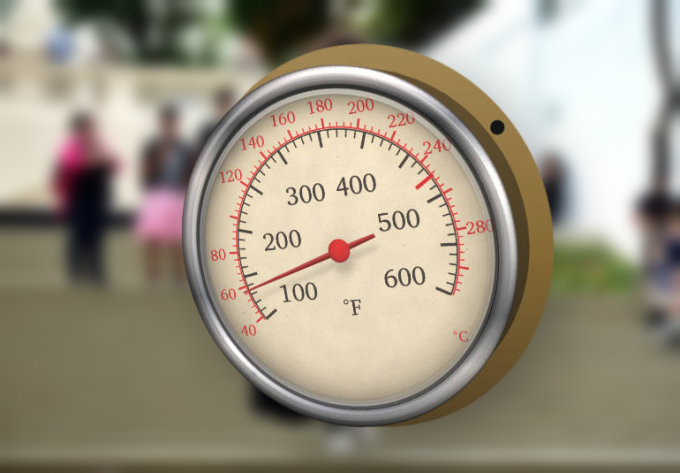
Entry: 135°F
